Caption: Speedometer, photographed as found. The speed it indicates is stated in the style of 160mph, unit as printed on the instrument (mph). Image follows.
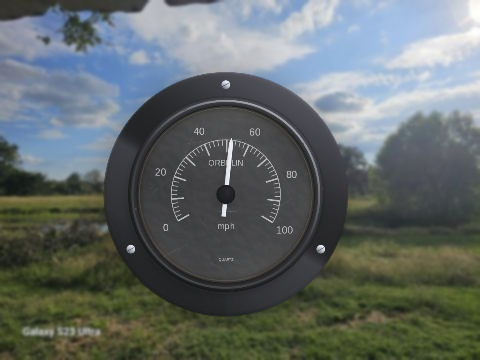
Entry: 52mph
